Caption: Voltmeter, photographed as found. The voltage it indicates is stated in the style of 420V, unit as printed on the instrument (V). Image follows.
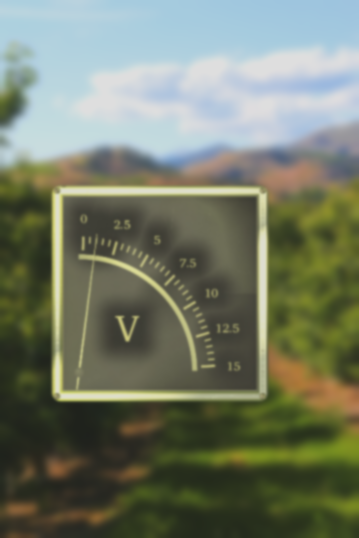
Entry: 1V
